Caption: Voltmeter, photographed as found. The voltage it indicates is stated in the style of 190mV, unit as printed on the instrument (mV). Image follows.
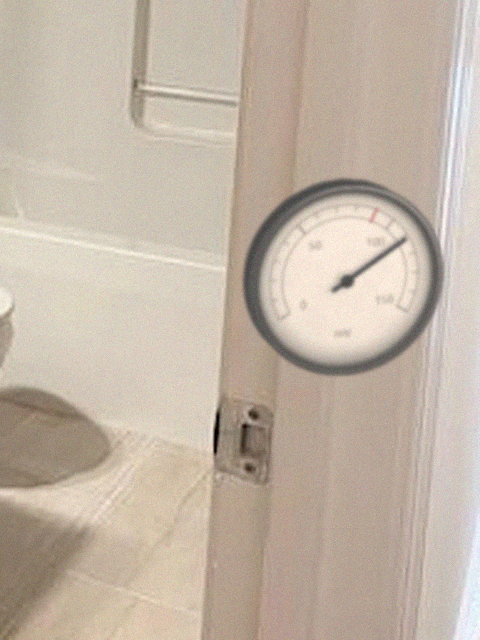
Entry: 110mV
